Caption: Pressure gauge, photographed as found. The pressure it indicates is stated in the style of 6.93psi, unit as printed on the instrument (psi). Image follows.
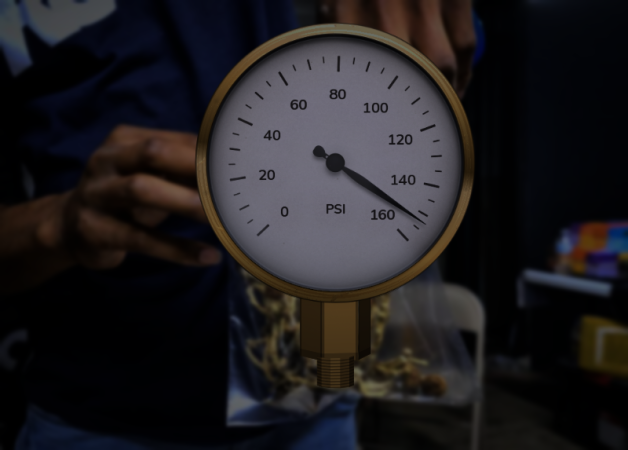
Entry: 152.5psi
